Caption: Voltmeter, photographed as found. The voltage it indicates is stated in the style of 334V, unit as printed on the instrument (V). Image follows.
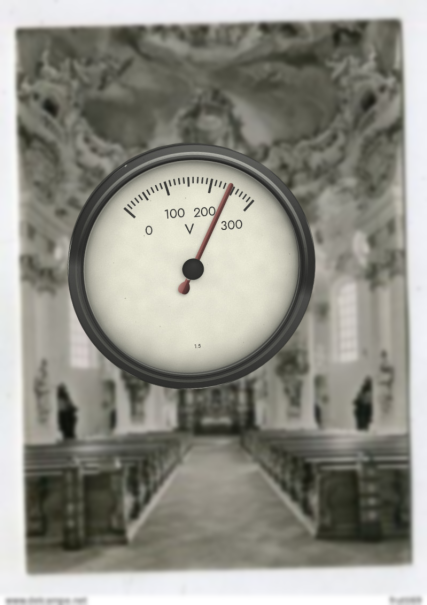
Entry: 240V
